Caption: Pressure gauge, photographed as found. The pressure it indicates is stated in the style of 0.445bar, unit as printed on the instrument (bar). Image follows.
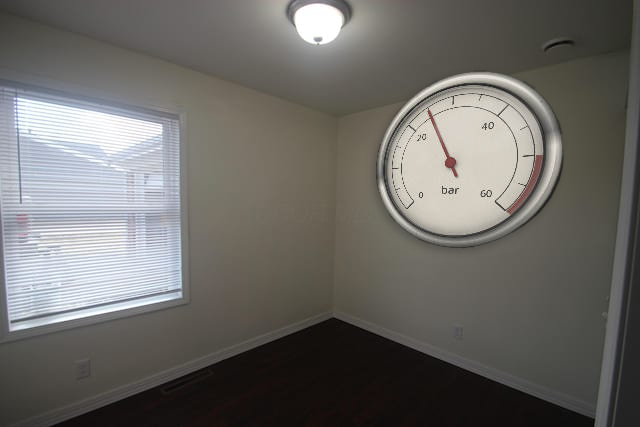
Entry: 25bar
